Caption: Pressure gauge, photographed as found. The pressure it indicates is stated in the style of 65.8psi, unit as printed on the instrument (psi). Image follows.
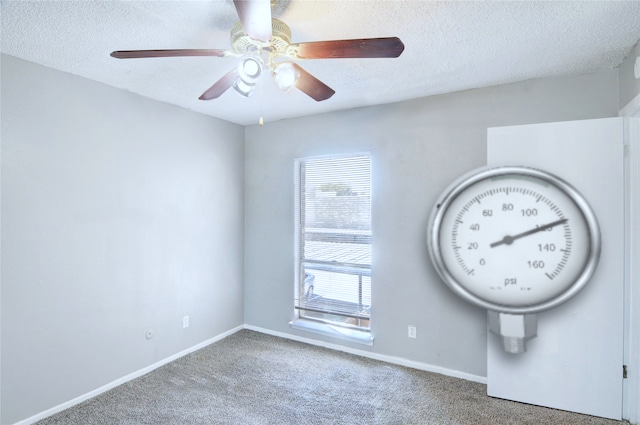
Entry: 120psi
